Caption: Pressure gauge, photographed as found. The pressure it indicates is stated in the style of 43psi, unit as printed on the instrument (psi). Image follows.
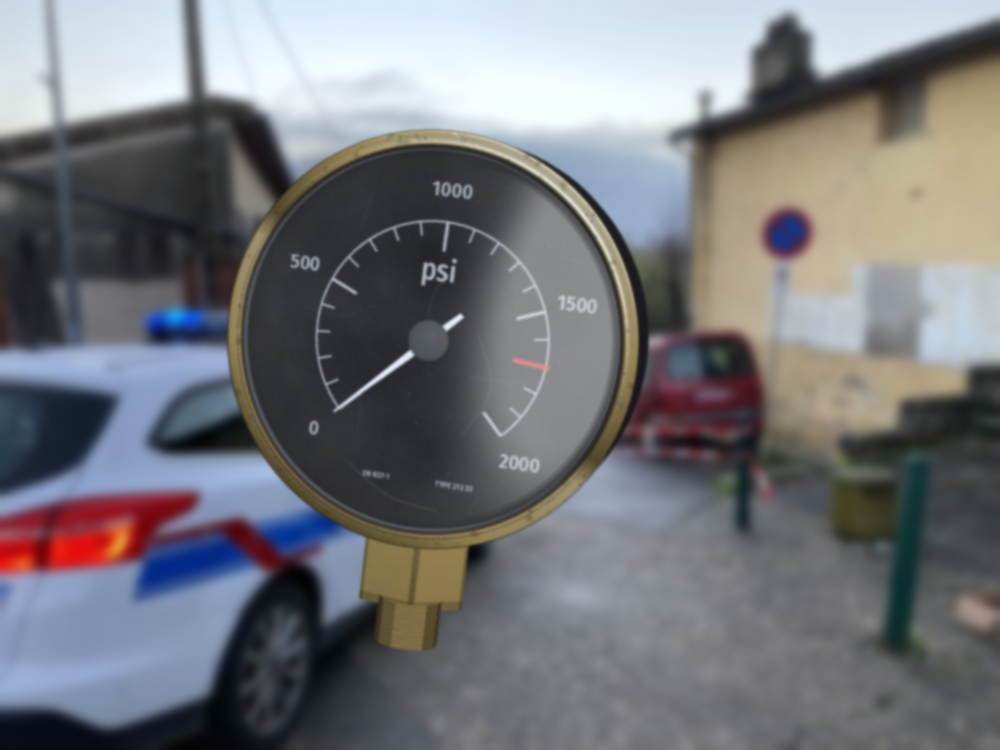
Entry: 0psi
